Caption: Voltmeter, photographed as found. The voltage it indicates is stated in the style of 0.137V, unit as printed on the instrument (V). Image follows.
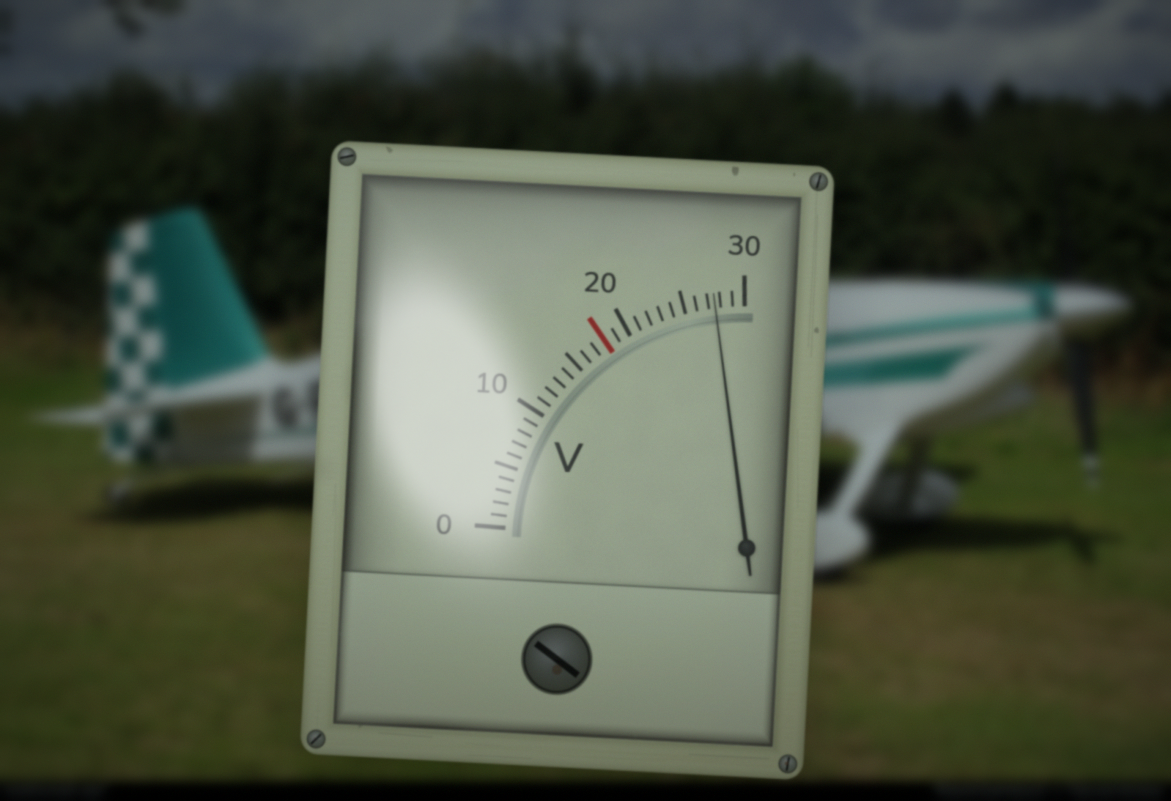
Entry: 27.5V
